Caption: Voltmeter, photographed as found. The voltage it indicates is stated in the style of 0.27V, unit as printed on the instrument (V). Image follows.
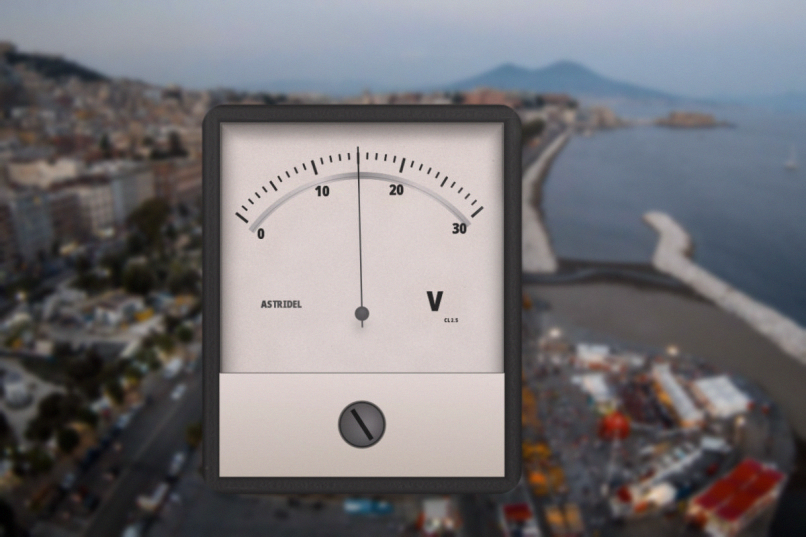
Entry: 15V
